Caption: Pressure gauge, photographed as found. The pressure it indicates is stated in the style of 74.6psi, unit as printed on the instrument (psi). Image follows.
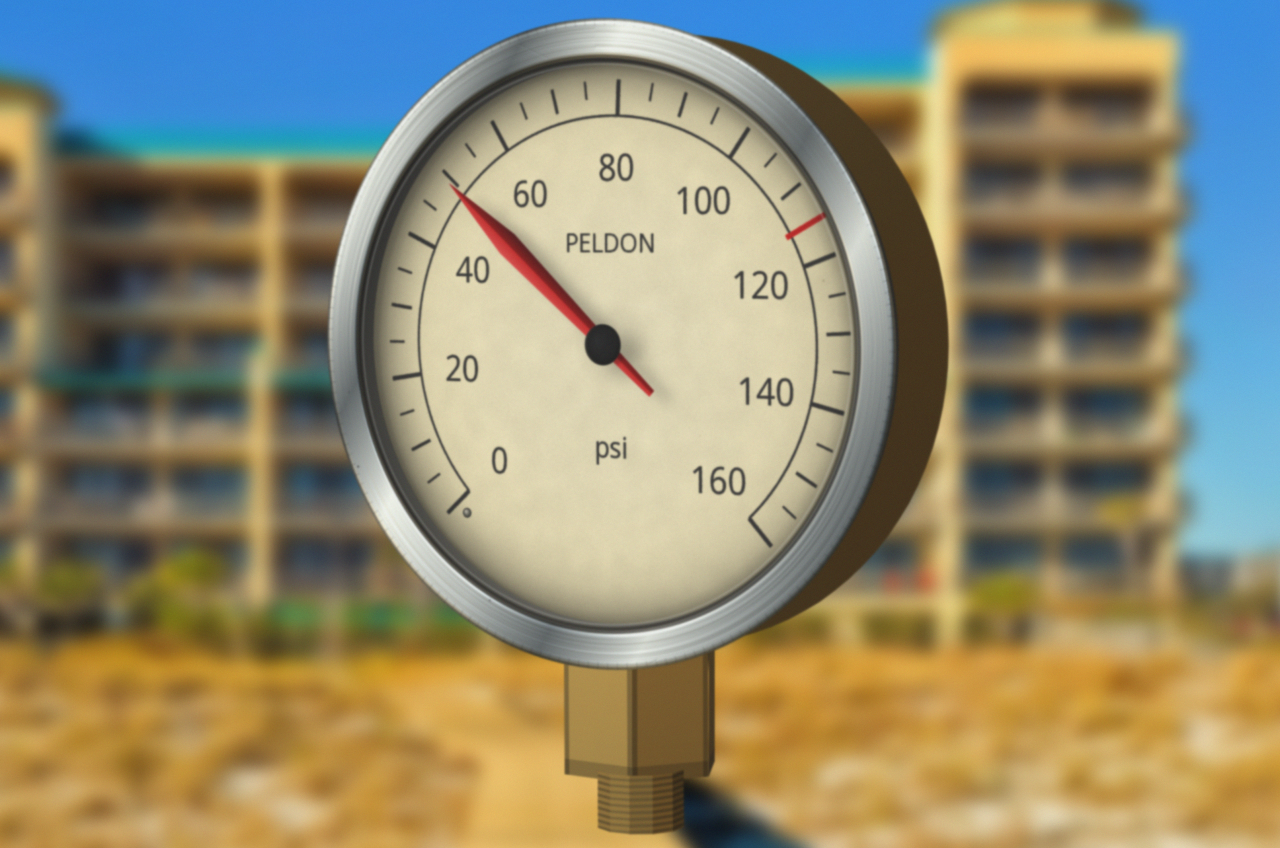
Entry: 50psi
